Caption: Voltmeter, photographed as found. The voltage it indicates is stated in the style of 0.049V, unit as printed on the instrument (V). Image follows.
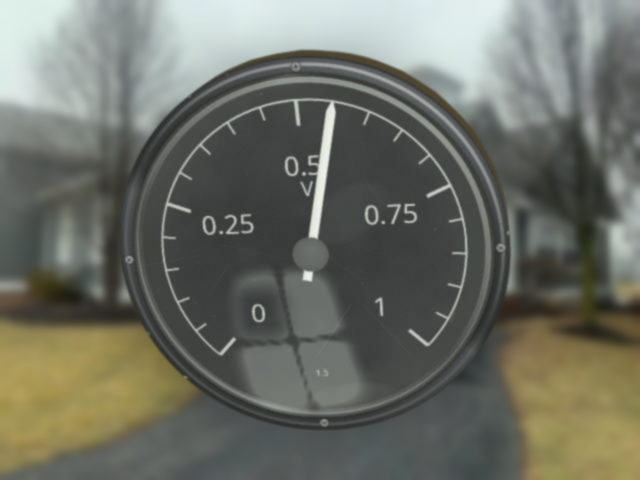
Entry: 0.55V
